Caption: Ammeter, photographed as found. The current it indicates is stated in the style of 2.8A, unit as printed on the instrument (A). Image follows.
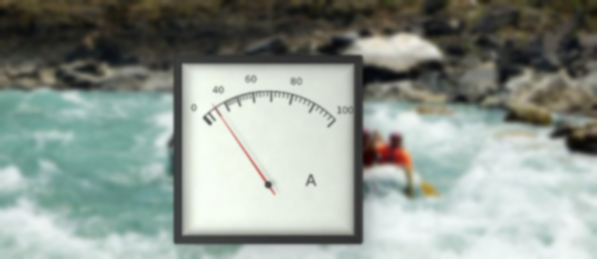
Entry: 30A
